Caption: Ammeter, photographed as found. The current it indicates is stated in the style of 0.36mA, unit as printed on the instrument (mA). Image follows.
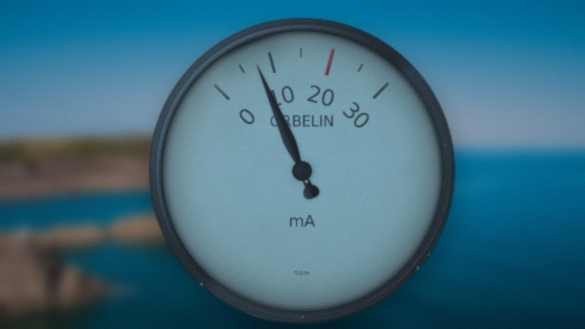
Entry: 7.5mA
